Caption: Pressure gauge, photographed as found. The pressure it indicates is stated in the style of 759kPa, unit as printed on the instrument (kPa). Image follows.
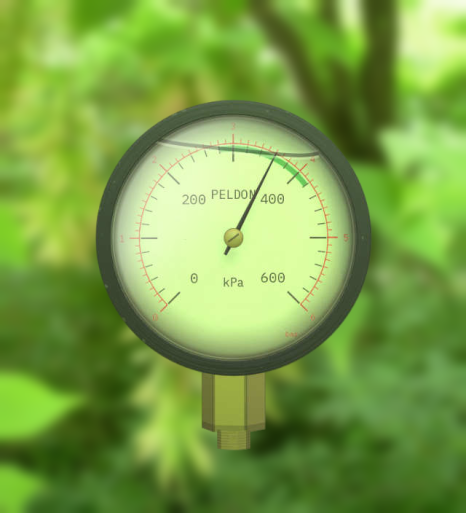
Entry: 360kPa
